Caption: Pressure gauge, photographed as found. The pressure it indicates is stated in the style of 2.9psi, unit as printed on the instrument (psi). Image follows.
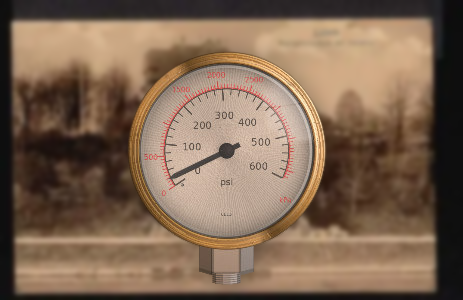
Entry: 20psi
